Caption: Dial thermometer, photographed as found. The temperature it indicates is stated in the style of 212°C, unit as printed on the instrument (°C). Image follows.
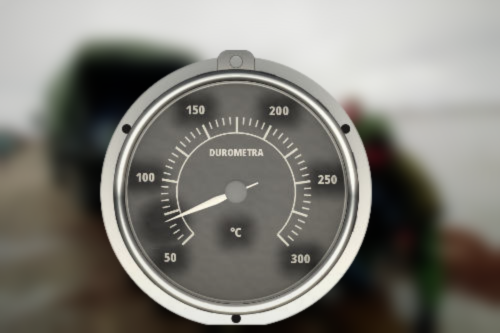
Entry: 70°C
